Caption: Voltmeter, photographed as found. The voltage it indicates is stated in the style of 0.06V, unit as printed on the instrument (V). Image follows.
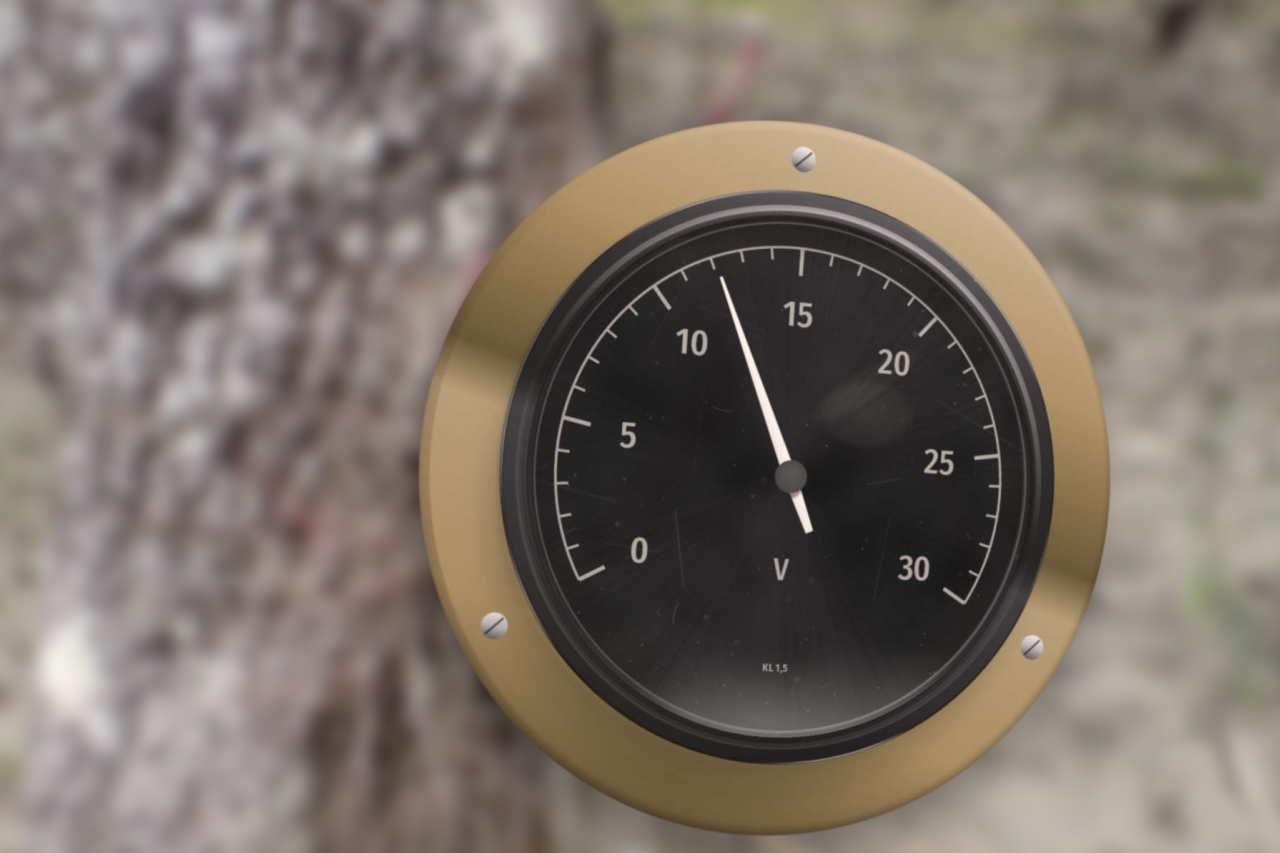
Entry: 12V
